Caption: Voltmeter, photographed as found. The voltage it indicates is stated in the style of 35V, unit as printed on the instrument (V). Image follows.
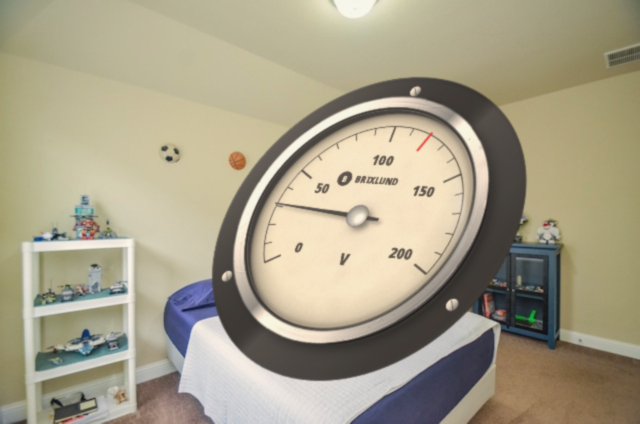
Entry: 30V
